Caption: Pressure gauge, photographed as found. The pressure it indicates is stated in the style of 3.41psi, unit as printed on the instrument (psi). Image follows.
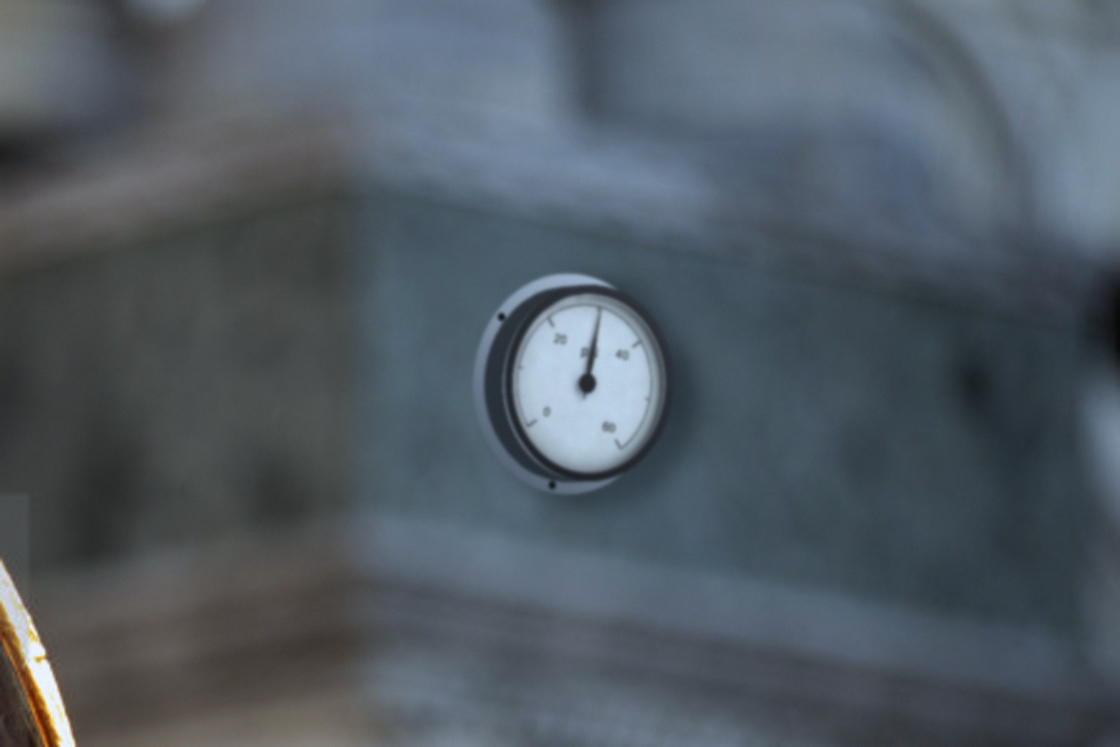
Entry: 30psi
